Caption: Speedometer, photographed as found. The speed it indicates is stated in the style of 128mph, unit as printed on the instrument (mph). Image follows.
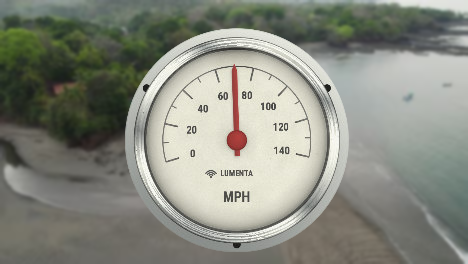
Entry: 70mph
